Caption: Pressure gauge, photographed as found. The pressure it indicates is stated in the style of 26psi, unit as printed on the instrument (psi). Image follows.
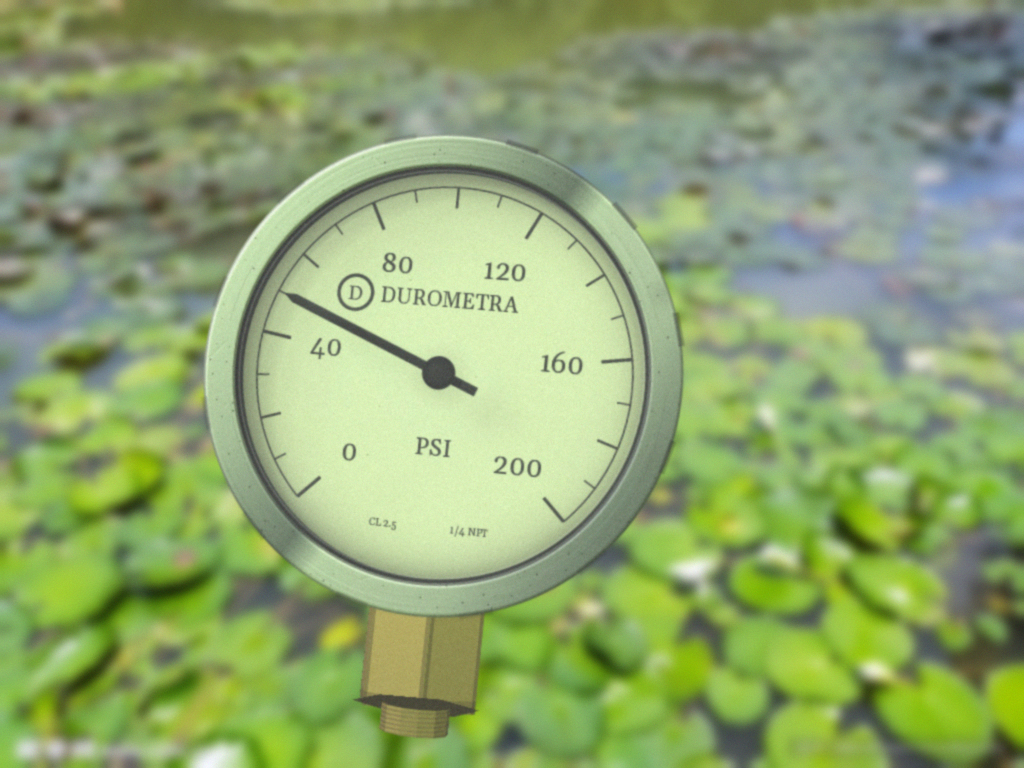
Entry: 50psi
